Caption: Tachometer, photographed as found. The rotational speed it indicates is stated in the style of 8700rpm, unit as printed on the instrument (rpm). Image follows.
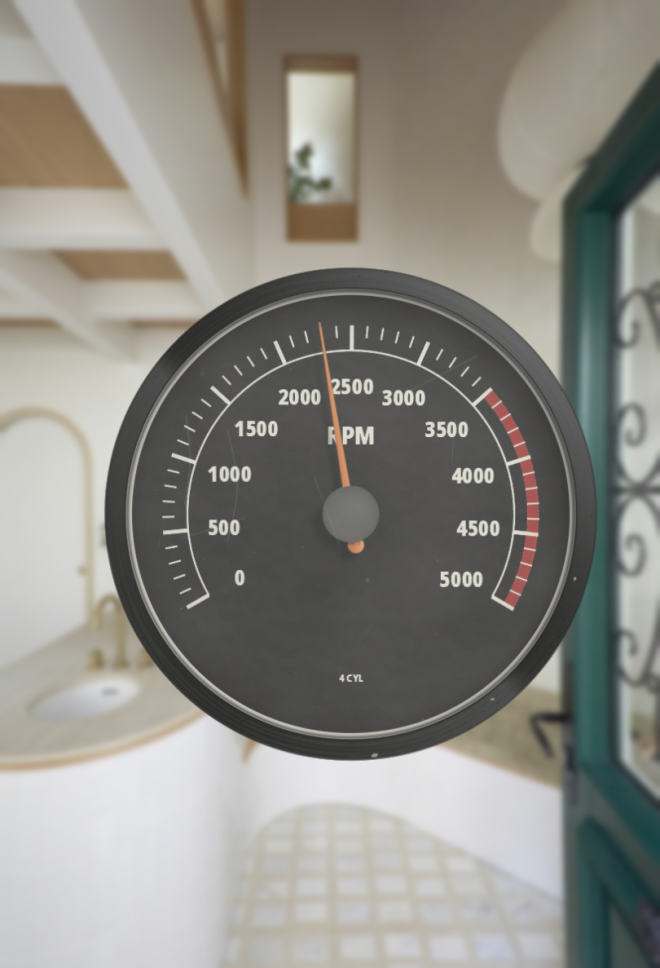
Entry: 2300rpm
